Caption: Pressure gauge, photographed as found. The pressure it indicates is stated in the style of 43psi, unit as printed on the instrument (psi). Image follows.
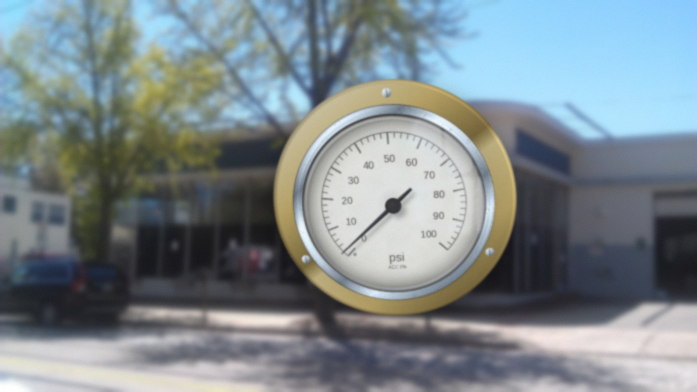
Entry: 2psi
